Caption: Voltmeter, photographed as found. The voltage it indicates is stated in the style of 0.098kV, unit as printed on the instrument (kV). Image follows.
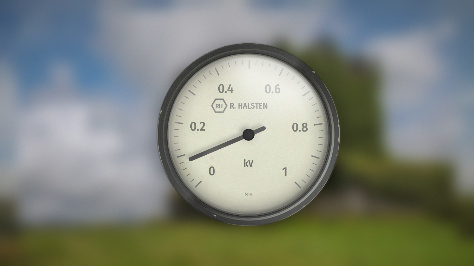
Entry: 0.08kV
